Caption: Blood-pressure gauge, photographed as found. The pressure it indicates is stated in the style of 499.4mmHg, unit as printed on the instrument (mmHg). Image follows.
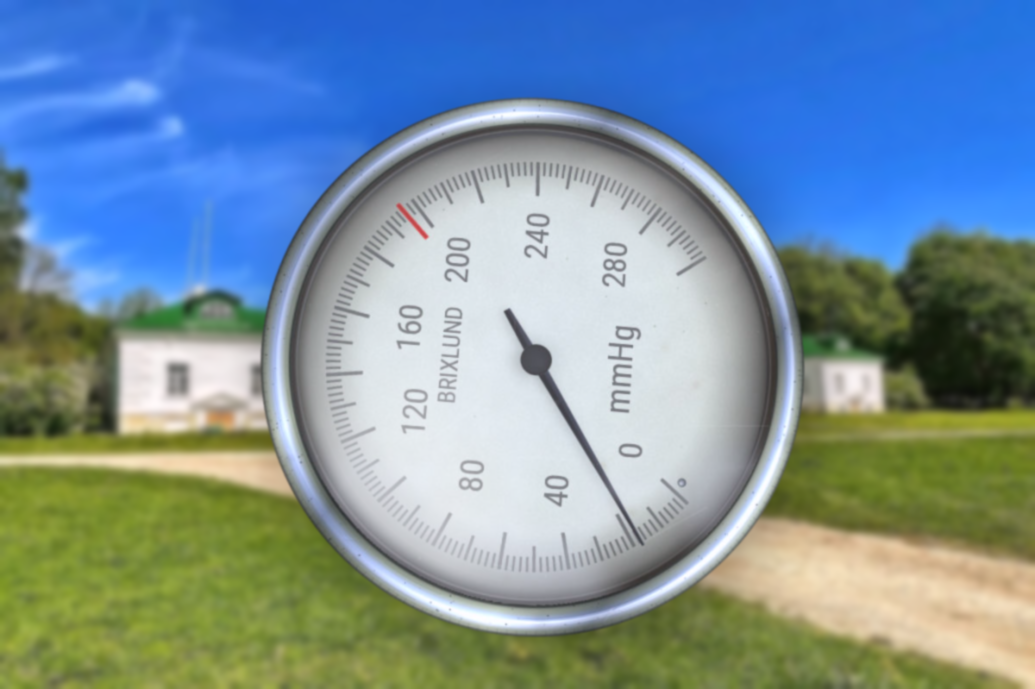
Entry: 18mmHg
